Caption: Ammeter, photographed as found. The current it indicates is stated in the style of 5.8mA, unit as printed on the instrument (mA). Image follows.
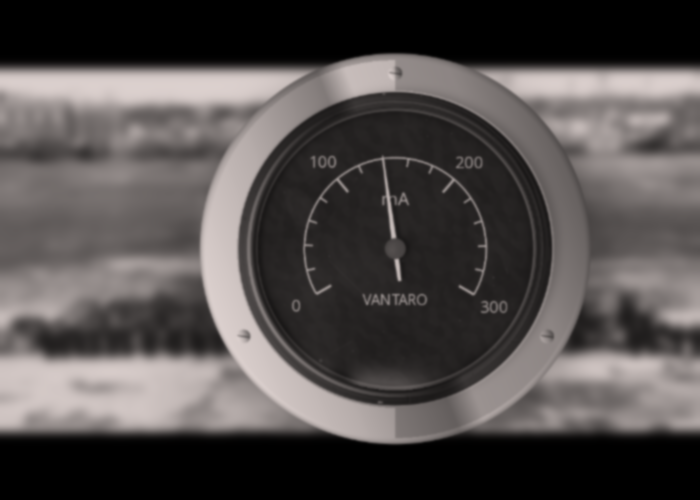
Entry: 140mA
